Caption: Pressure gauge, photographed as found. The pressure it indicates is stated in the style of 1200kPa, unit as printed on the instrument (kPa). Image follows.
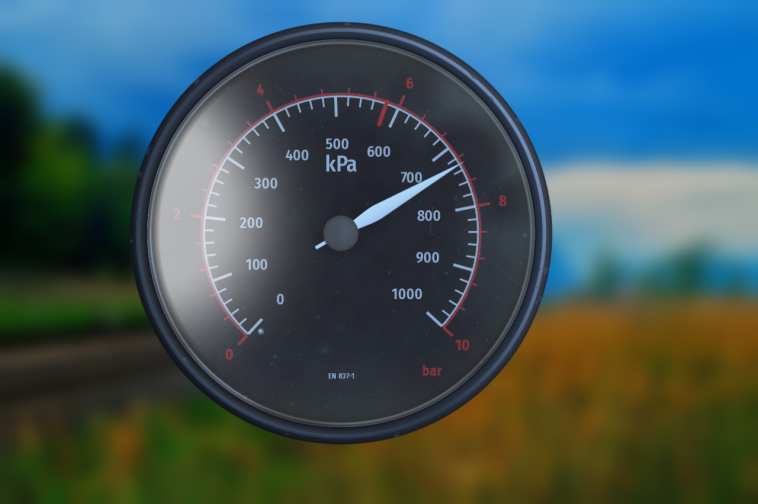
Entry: 730kPa
